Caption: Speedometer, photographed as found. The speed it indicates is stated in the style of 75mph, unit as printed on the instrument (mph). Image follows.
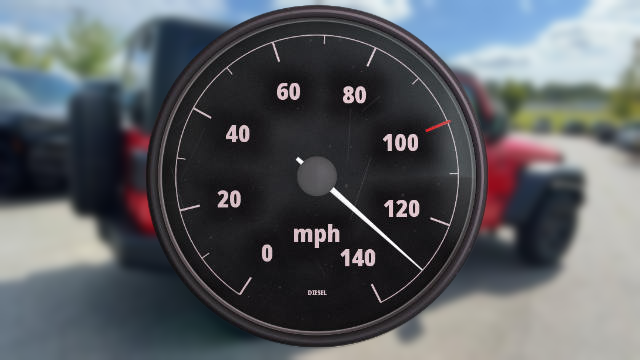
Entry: 130mph
